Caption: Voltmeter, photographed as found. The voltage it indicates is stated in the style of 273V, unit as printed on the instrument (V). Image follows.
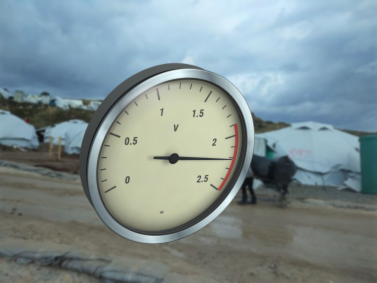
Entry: 2.2V
